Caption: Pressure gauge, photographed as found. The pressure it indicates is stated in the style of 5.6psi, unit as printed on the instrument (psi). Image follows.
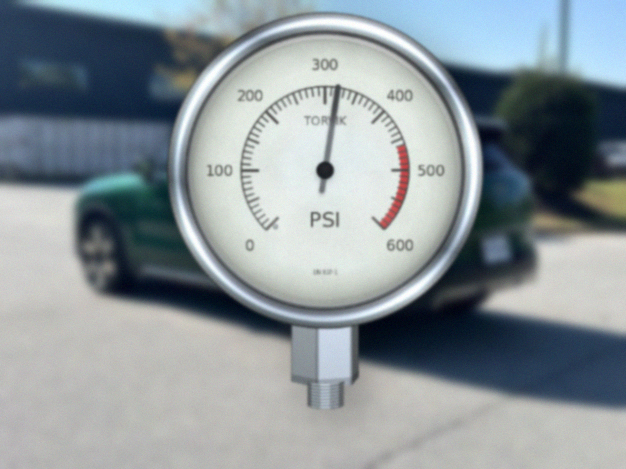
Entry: 320psi
